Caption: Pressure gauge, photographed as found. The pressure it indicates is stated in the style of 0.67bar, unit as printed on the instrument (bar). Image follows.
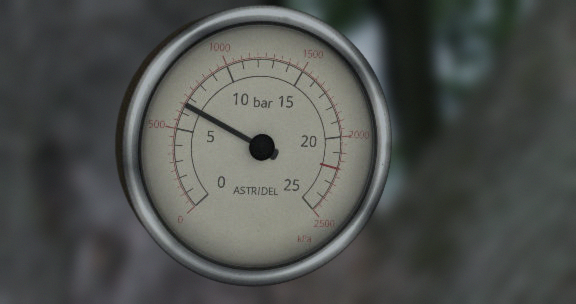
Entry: 6.5bar
